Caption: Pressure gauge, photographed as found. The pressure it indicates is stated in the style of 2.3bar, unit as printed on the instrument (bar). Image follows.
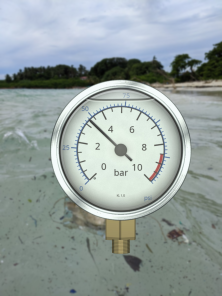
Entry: 3.25bar
